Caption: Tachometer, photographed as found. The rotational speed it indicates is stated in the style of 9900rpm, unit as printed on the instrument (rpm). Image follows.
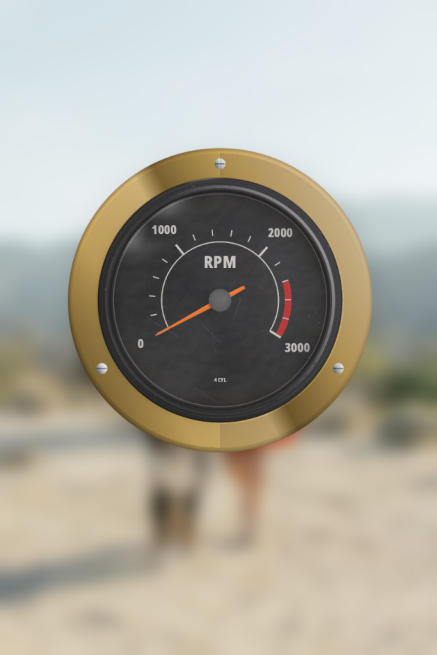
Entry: 0rpm
